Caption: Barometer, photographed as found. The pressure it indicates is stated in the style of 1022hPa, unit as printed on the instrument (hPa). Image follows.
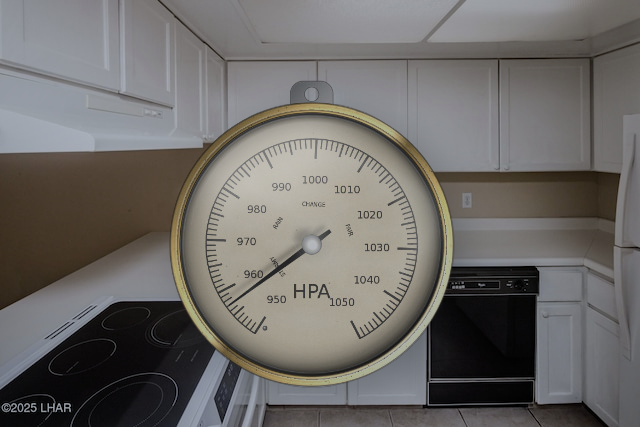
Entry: 957hPa
